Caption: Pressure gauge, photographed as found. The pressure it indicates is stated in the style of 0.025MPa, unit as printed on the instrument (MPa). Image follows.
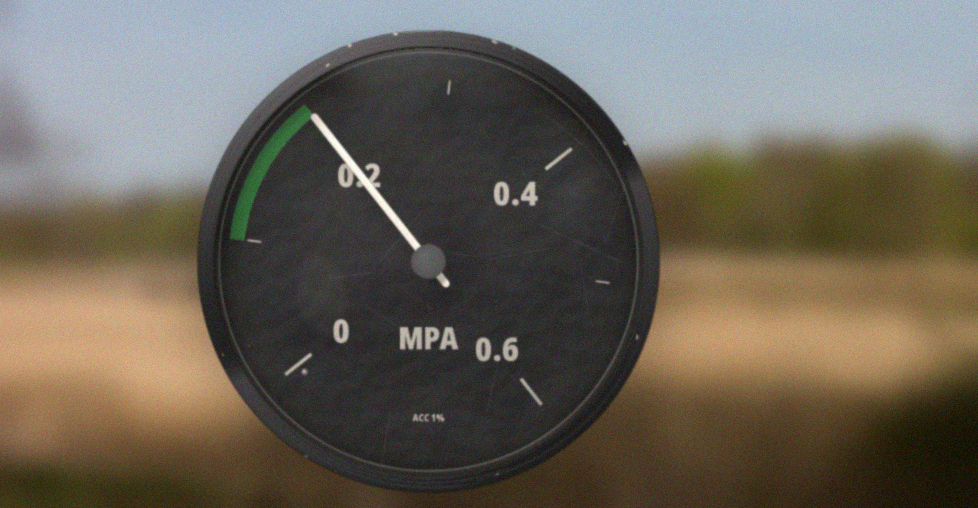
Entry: 0.2MPa
